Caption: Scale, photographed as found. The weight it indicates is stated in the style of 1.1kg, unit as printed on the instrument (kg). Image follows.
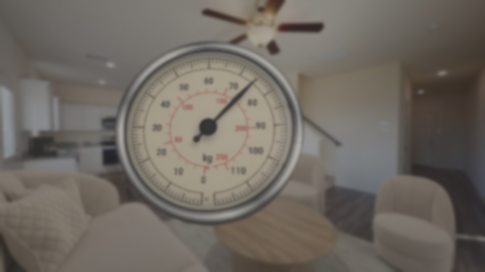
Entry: 75kg
